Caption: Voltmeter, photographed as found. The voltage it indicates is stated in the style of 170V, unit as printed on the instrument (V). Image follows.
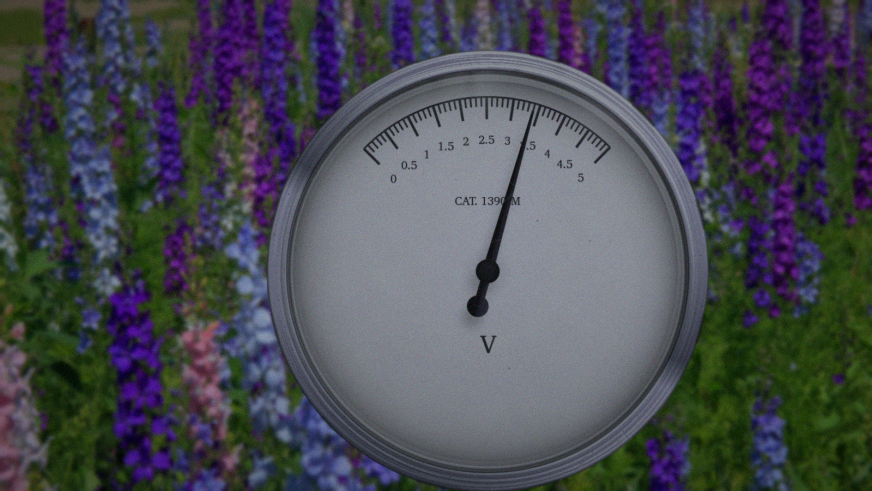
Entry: 3.4V
